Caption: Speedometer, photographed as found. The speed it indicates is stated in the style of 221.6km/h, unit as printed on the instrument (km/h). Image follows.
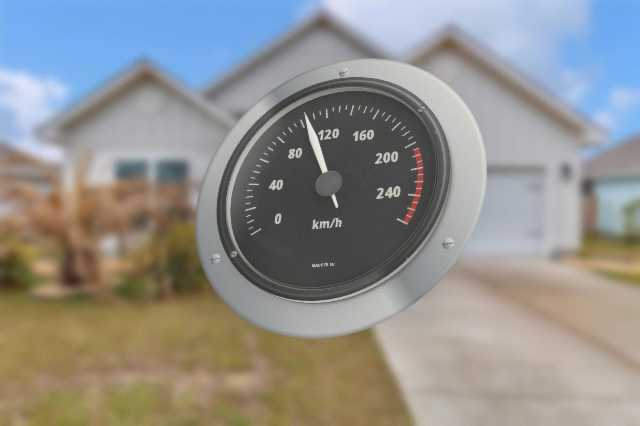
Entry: 105km/h
